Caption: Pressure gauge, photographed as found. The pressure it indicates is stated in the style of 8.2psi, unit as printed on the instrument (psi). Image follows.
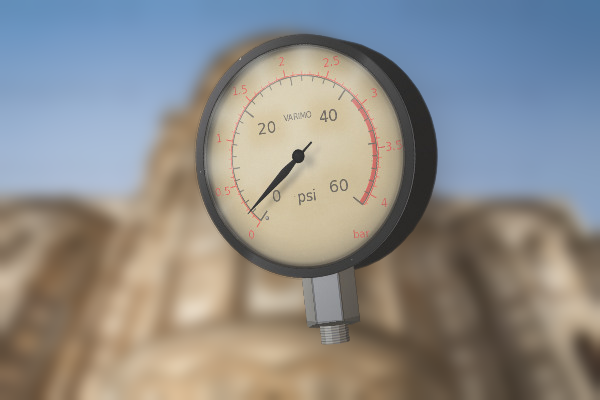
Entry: 2psi
